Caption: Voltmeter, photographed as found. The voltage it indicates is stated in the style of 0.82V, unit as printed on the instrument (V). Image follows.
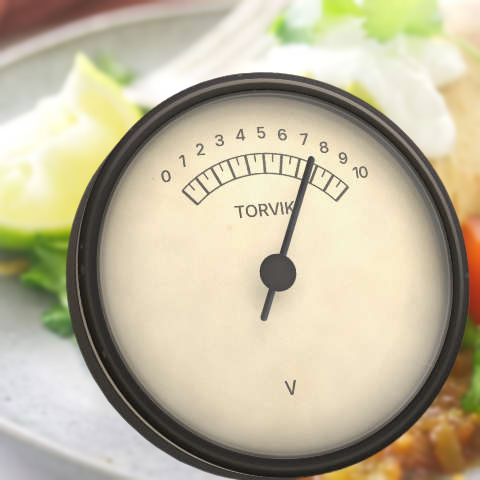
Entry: 7.5V
